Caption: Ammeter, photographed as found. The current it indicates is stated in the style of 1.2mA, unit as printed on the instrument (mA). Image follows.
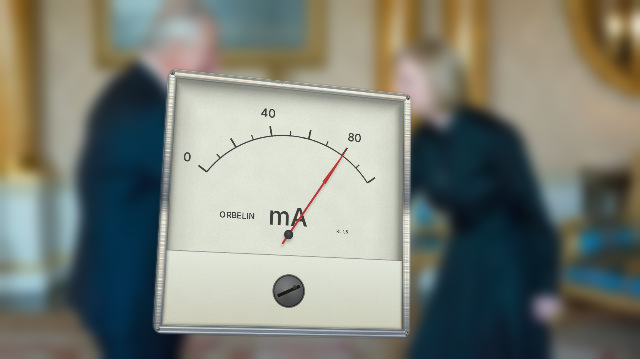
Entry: 80mA
